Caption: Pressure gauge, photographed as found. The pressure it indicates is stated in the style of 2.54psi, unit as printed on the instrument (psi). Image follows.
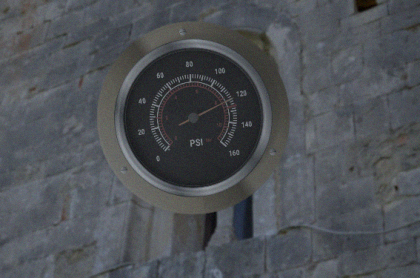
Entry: 120psi
